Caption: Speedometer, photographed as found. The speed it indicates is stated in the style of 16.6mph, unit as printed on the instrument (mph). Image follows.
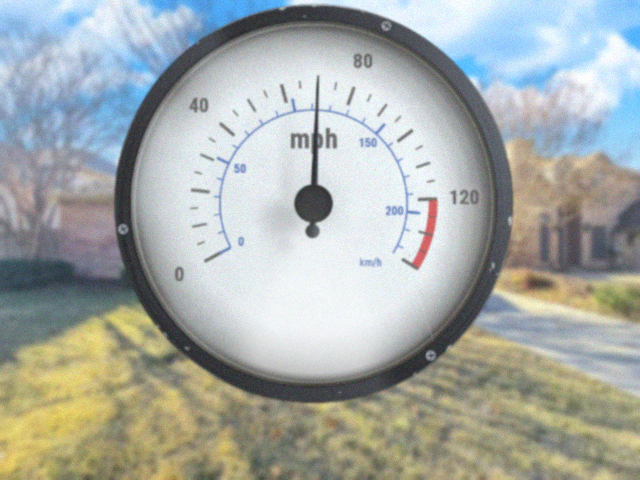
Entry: 70mph
